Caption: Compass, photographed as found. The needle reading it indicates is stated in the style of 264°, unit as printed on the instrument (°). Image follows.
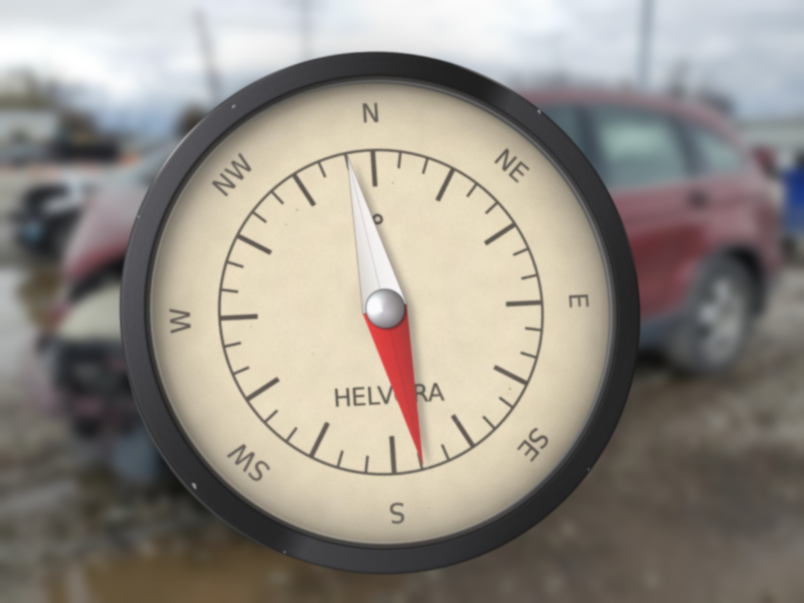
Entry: 170°
